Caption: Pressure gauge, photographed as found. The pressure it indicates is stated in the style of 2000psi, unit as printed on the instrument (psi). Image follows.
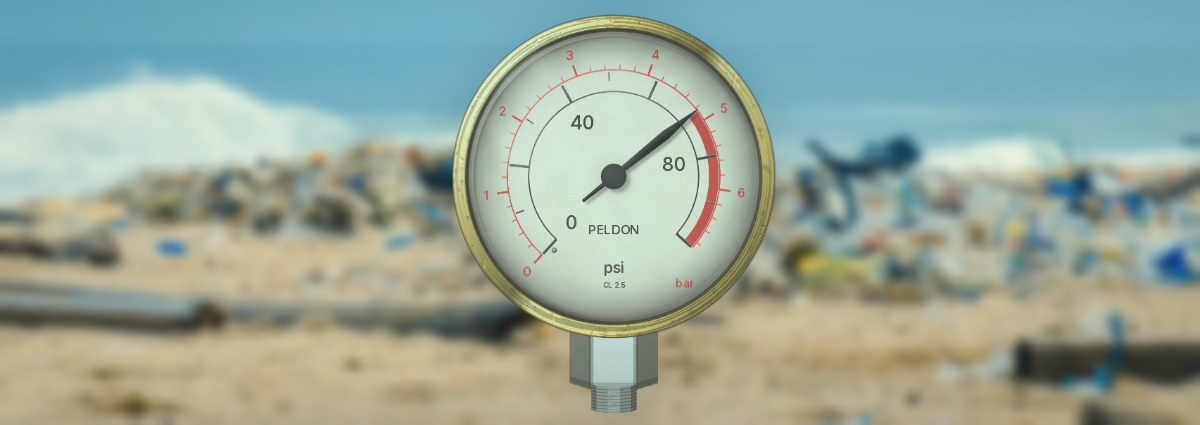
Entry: 70psi
